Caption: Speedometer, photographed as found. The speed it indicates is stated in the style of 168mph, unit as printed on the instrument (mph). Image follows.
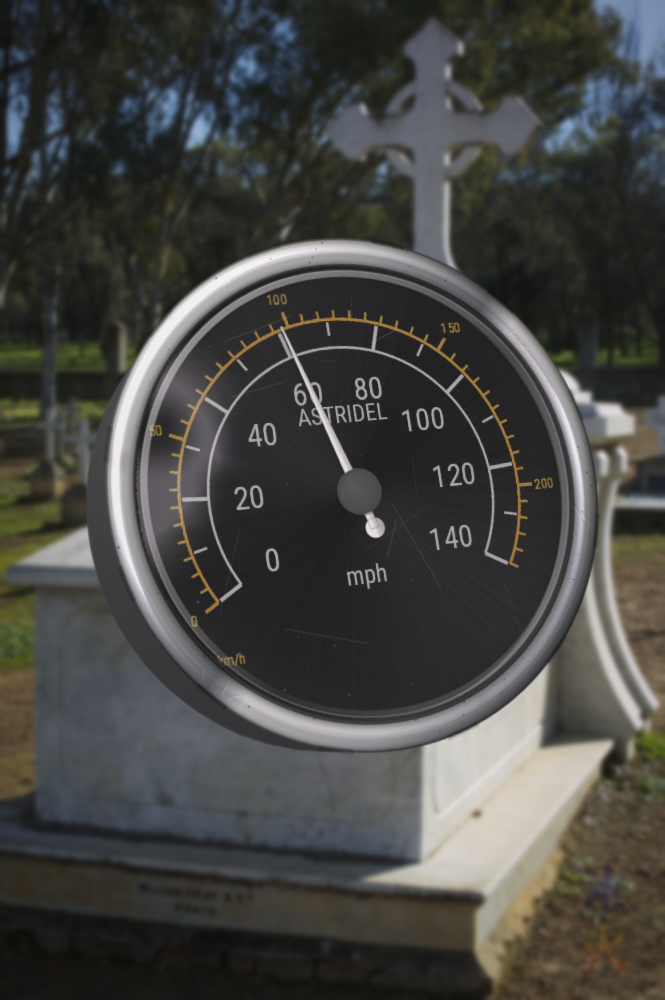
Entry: 60mph
